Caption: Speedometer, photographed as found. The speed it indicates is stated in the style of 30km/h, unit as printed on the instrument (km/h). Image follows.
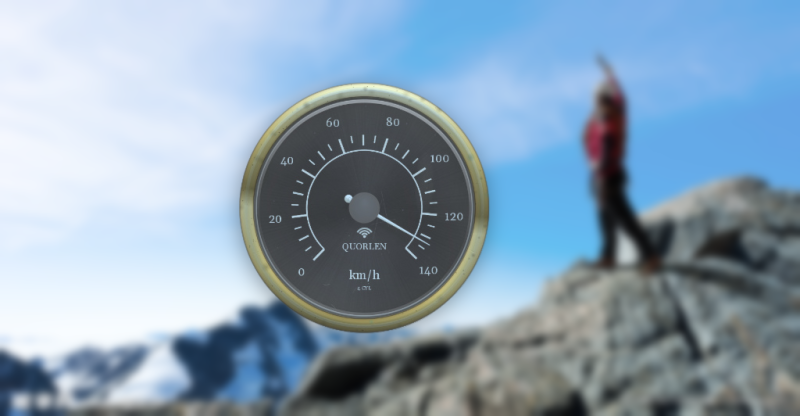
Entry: 132.5km/h
